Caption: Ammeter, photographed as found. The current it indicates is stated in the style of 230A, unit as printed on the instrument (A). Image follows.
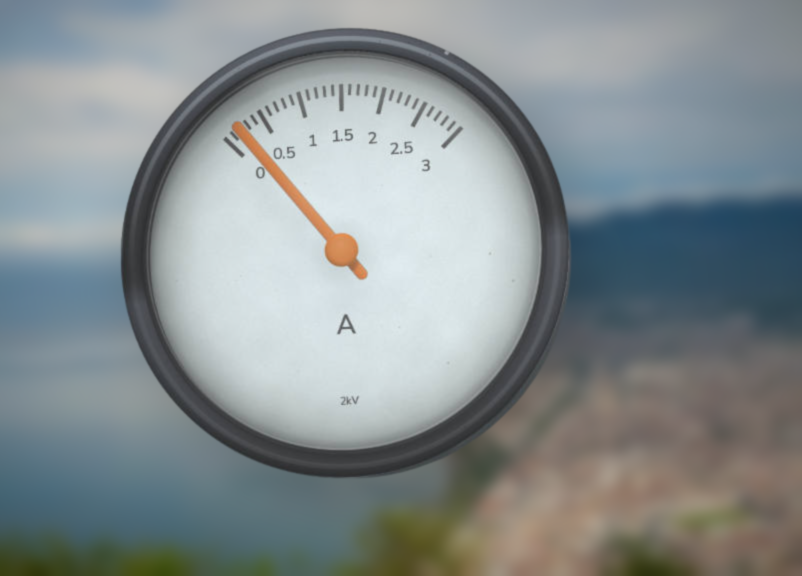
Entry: 0.2A
